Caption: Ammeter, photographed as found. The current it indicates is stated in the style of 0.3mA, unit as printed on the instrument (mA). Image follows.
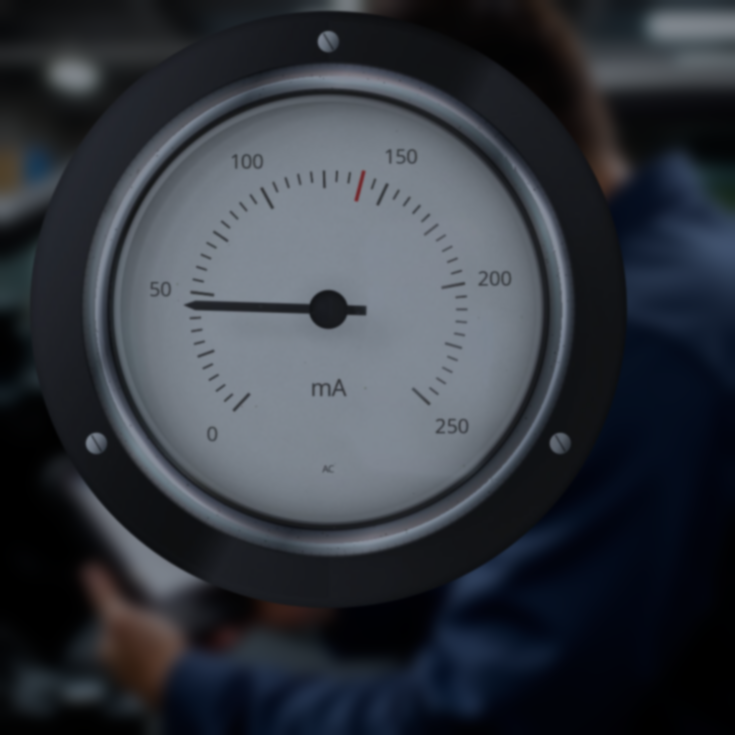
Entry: 45mA
